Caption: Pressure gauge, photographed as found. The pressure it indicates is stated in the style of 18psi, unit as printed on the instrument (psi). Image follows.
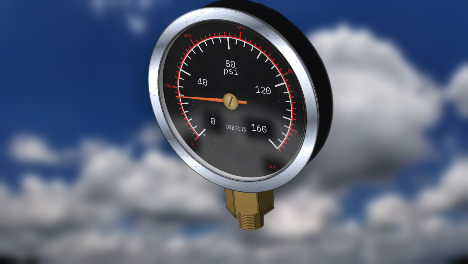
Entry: 25psi
